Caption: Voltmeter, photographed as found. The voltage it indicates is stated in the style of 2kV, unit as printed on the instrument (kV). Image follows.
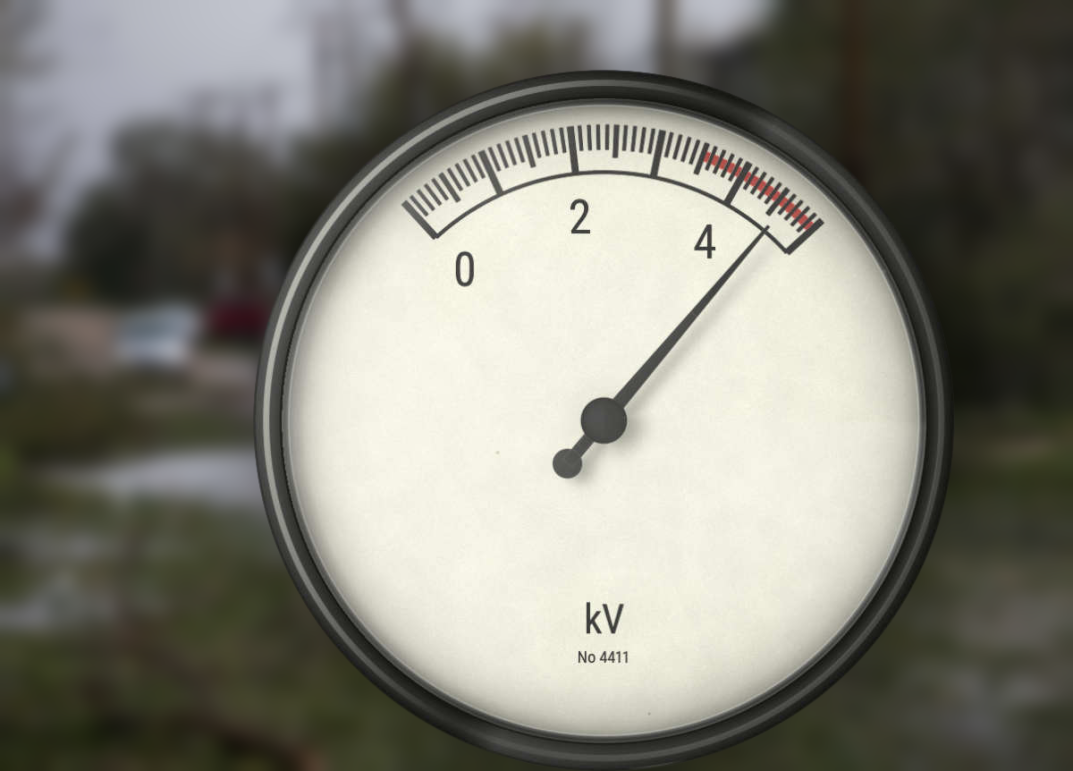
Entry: 4.6kV
